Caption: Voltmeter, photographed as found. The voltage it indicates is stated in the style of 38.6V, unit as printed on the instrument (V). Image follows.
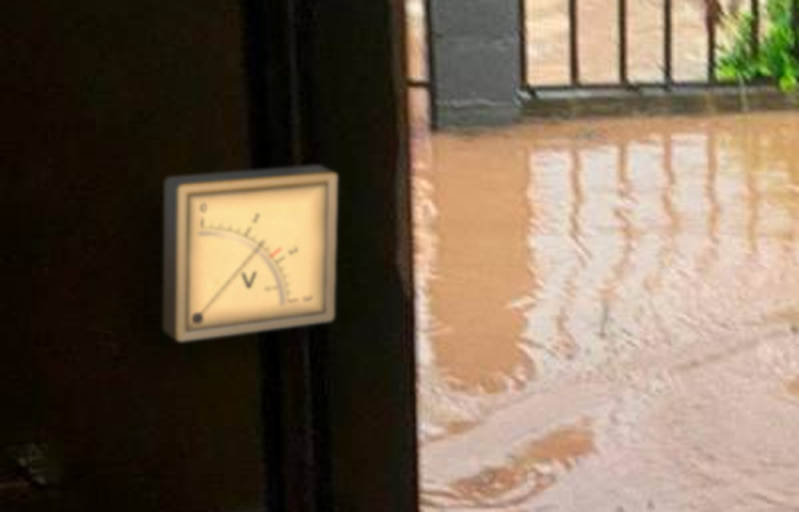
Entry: 1.4V
